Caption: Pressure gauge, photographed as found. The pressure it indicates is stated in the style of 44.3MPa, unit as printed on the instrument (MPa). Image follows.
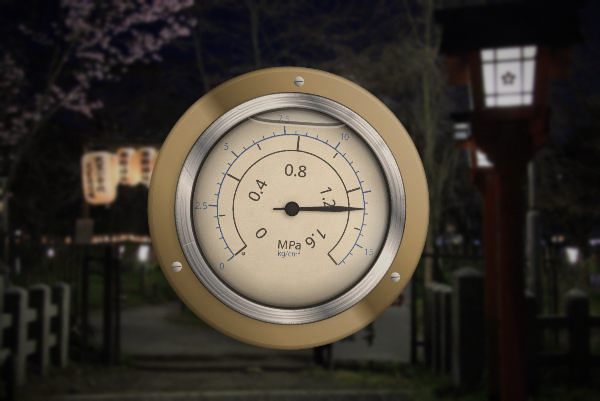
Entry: 1.3MPa
